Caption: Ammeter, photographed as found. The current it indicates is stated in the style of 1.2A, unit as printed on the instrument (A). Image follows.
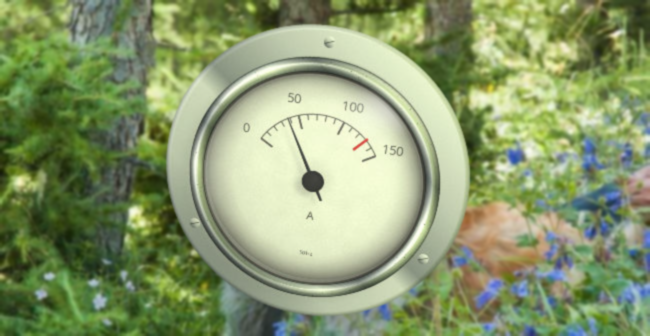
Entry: 40A
